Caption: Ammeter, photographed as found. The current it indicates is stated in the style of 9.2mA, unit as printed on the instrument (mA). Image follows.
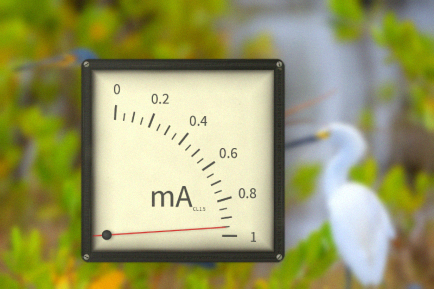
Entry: 0.95mA
